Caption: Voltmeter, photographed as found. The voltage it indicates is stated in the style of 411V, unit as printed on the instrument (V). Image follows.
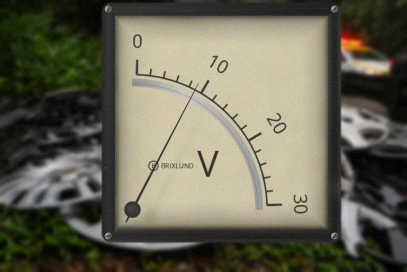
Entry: 9V
